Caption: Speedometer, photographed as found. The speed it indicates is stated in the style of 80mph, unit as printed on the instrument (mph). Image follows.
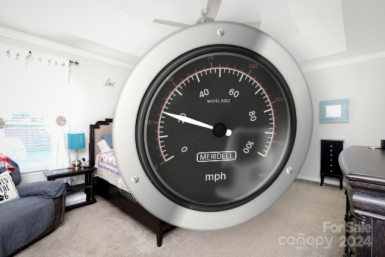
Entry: 20mph
